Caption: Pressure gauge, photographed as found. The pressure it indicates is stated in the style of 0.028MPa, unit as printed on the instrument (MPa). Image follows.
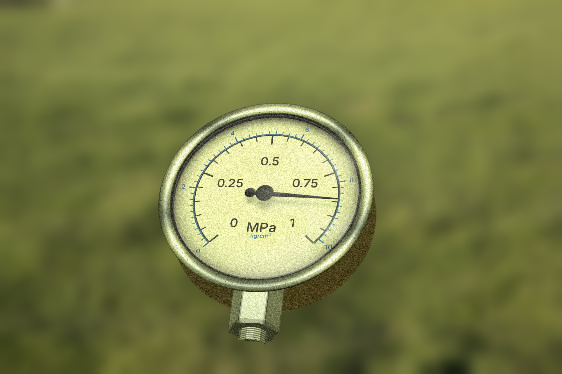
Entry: 0.85MPa
